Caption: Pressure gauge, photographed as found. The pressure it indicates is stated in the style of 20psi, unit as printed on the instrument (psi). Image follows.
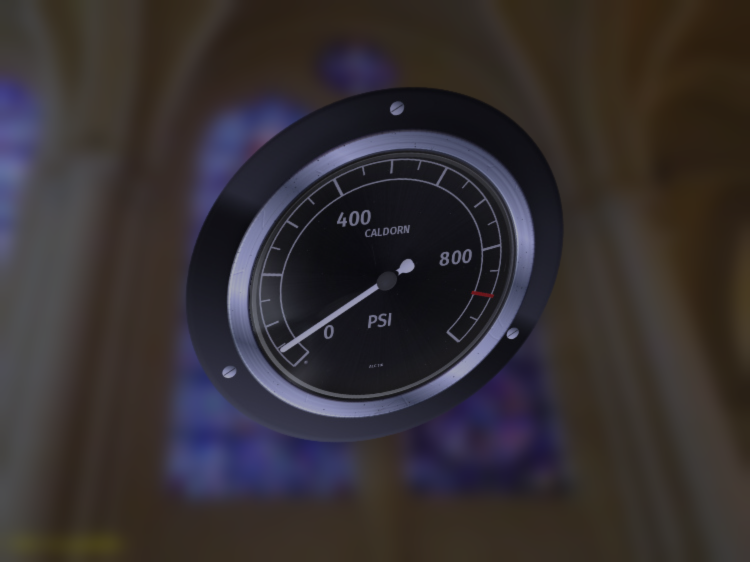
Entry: 50psi
